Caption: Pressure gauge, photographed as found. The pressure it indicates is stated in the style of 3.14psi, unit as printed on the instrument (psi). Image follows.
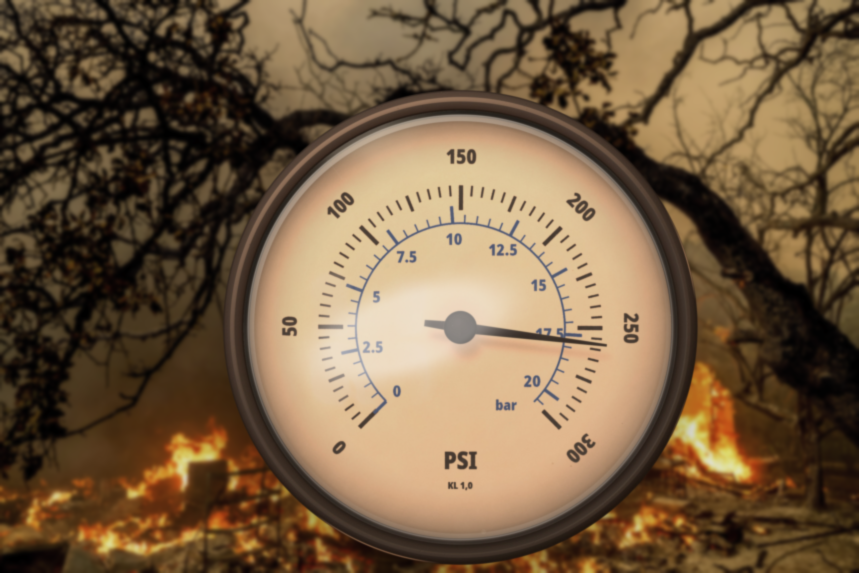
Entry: 257.5psi
